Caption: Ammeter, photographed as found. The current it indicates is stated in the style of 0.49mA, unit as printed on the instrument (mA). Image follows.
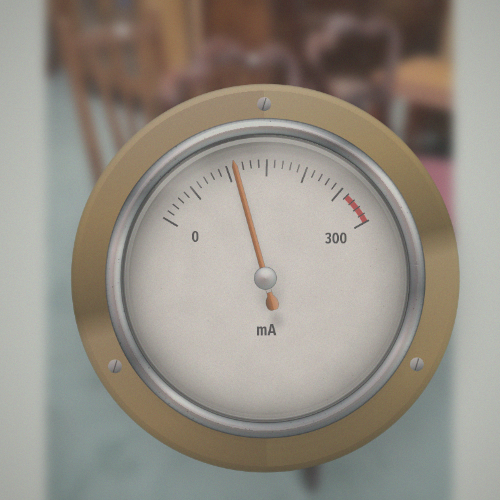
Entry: 110mA
